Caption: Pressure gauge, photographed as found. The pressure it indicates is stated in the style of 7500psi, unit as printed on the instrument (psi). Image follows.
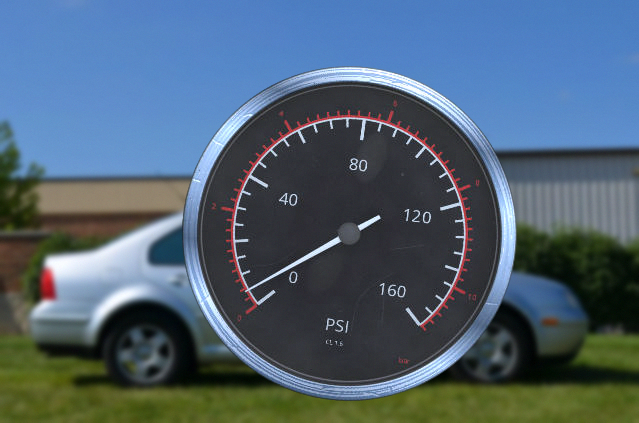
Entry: 5psi
